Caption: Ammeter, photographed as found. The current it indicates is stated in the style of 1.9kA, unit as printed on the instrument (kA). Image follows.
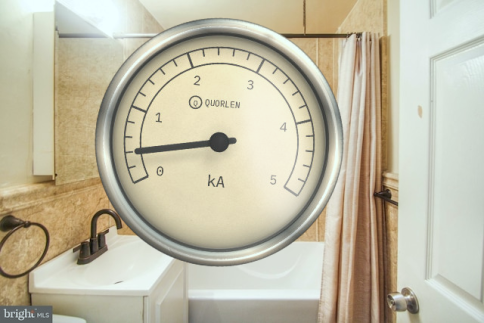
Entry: 0.4kA
